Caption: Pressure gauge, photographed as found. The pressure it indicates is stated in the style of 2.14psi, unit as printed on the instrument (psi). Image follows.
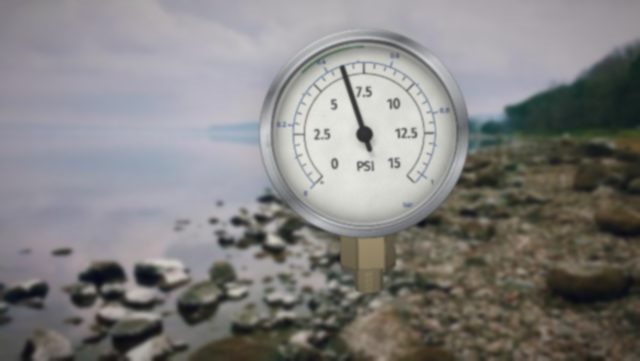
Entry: 6.5psi
